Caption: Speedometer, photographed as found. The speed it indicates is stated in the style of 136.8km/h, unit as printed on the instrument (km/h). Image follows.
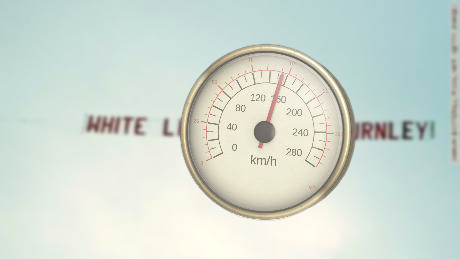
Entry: 155km/h
